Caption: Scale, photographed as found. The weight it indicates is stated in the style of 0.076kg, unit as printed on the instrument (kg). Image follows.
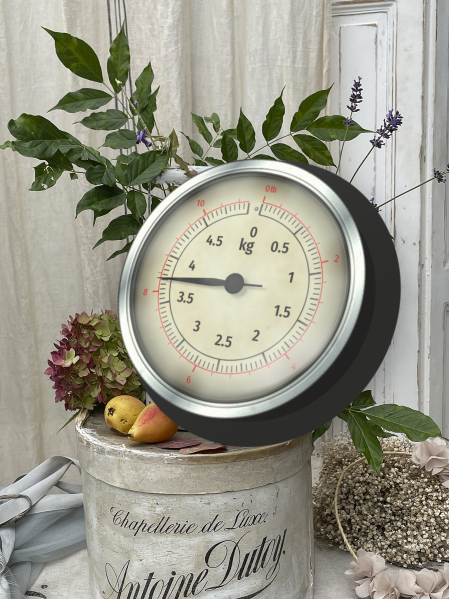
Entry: 3.75kg
